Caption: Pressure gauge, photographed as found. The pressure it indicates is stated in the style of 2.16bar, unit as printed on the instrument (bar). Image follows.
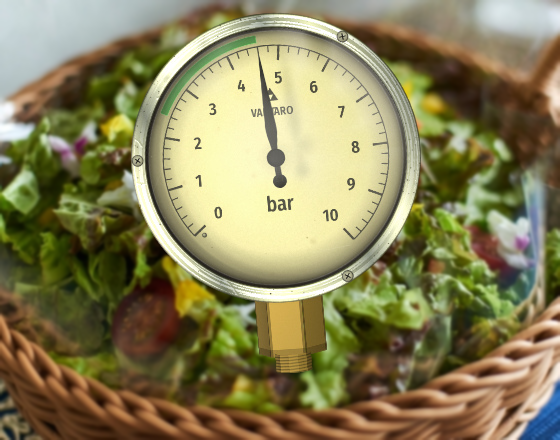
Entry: 4.6bar
